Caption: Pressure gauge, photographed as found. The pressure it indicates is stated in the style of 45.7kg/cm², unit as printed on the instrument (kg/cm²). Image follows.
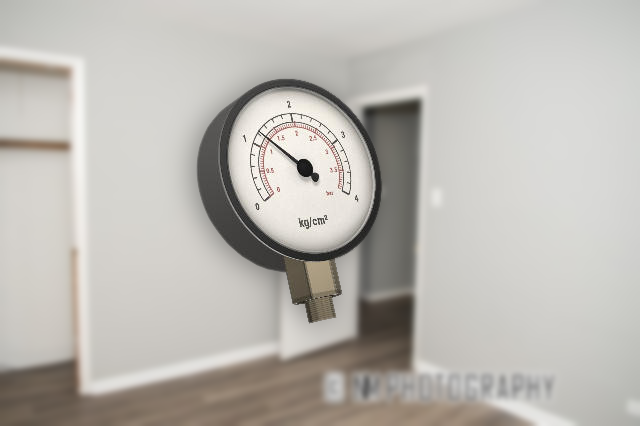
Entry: 1.2kg/cm²
